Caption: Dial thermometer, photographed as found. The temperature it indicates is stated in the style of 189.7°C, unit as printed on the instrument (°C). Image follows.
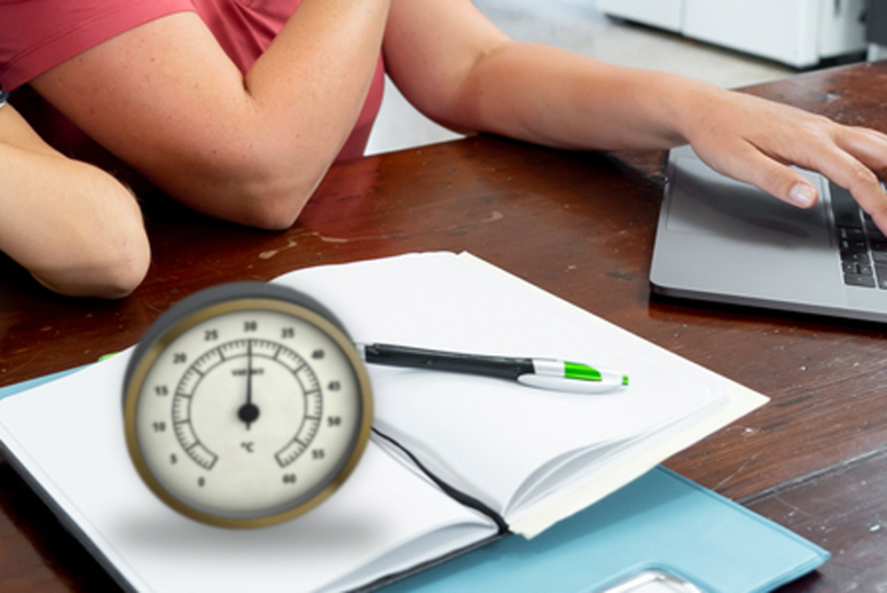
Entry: 30°C
